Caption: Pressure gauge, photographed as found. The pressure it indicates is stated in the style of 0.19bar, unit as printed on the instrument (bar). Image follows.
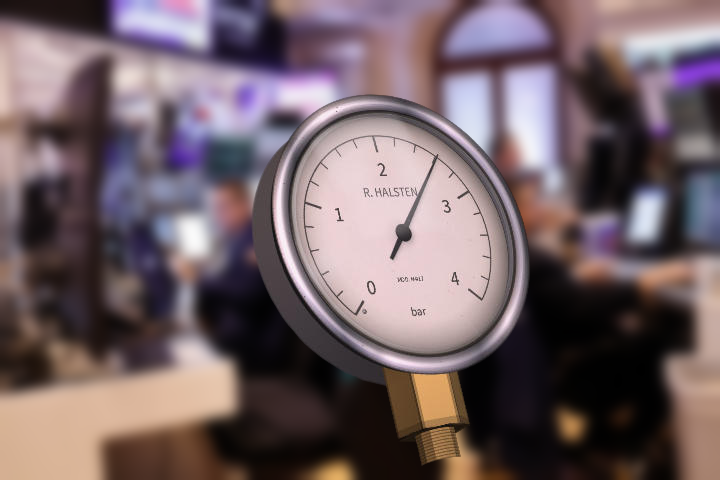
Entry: 2.6bar
